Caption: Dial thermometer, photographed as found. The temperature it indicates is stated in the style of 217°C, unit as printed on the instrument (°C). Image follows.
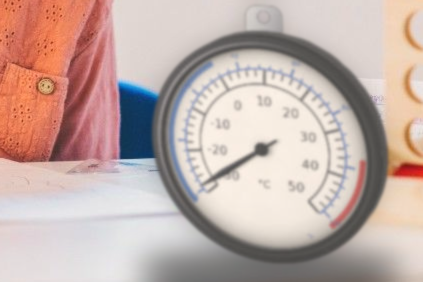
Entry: -28°C
